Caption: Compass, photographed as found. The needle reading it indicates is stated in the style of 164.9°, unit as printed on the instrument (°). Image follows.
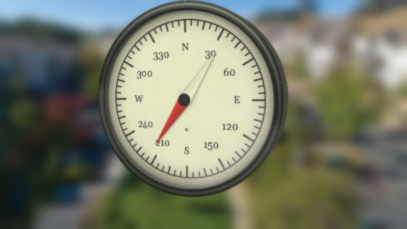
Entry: 215°
